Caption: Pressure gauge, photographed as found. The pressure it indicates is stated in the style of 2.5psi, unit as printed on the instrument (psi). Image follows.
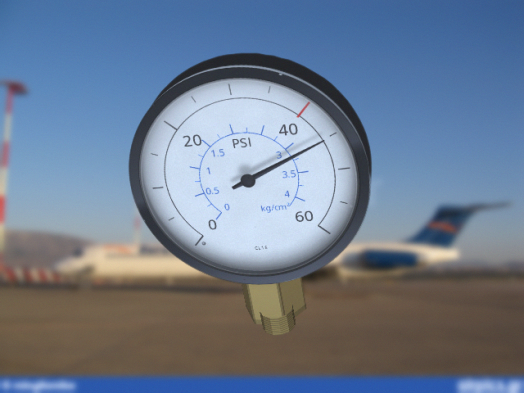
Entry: 45psi
